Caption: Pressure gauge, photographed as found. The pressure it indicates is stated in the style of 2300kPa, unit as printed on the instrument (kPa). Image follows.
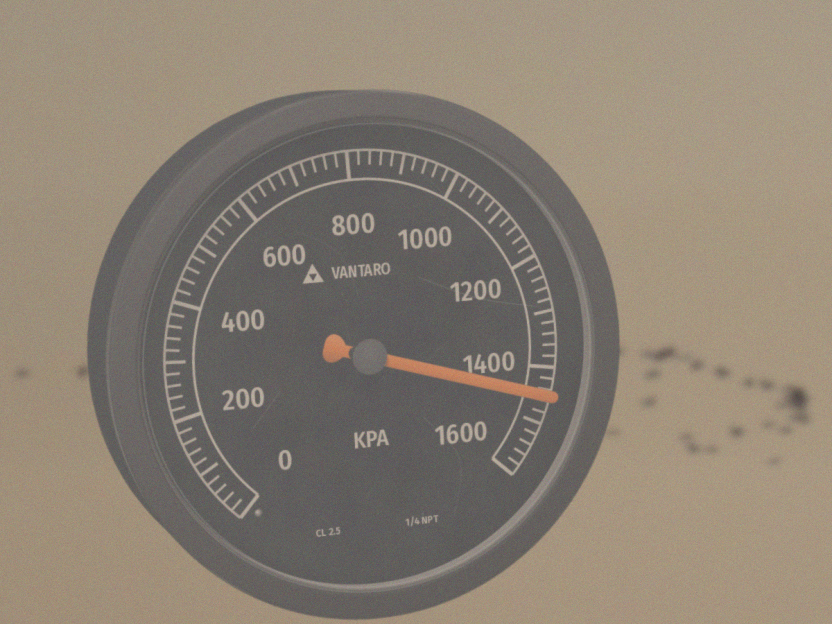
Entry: 1450kPa
